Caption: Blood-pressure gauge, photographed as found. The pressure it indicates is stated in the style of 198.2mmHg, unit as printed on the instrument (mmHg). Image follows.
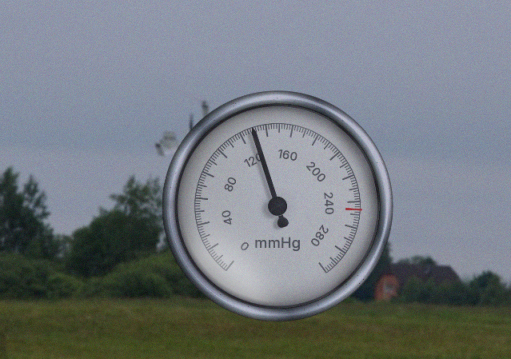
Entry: 130mmHg
